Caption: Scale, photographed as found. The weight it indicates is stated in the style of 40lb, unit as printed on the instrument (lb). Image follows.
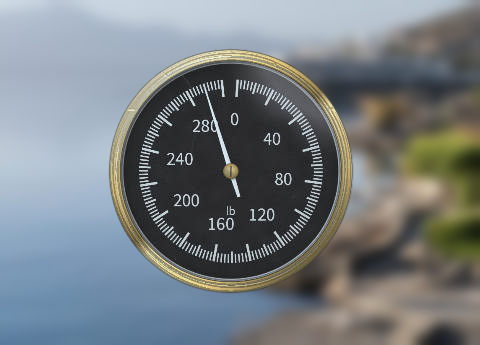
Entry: 290lb
